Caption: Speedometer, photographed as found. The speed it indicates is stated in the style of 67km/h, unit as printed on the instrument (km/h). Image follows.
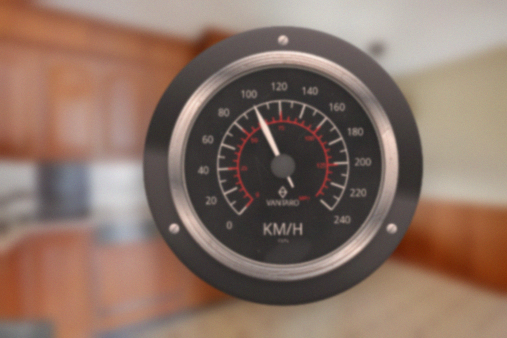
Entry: 100km/h
